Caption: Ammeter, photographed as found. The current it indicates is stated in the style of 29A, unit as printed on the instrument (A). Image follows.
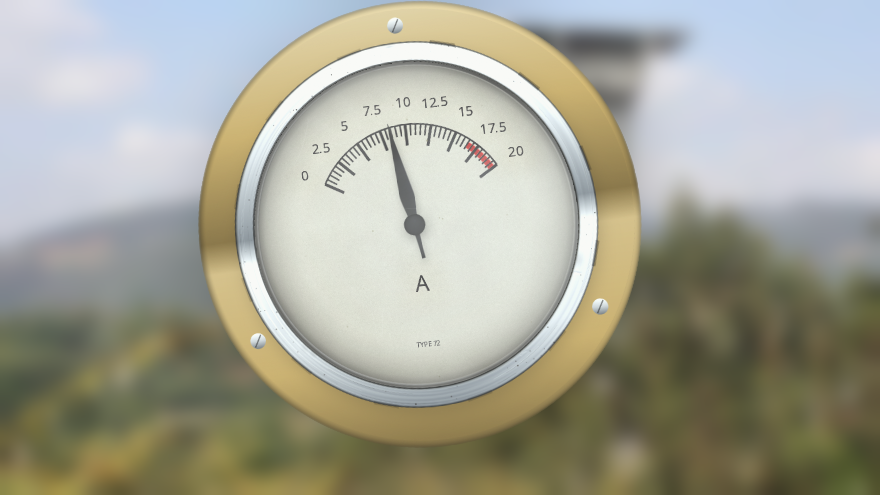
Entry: 8.5A
